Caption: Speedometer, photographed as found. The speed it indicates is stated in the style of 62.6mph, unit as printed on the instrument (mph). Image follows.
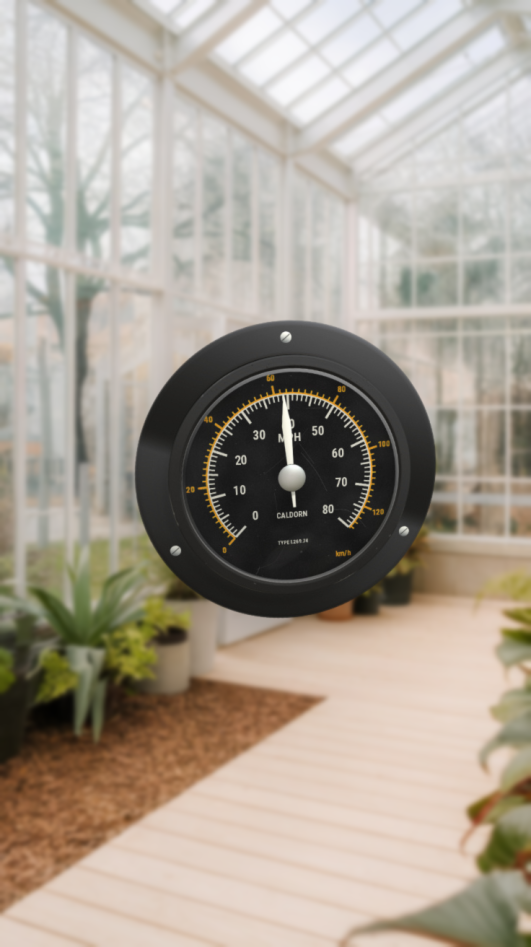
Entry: 39mph
